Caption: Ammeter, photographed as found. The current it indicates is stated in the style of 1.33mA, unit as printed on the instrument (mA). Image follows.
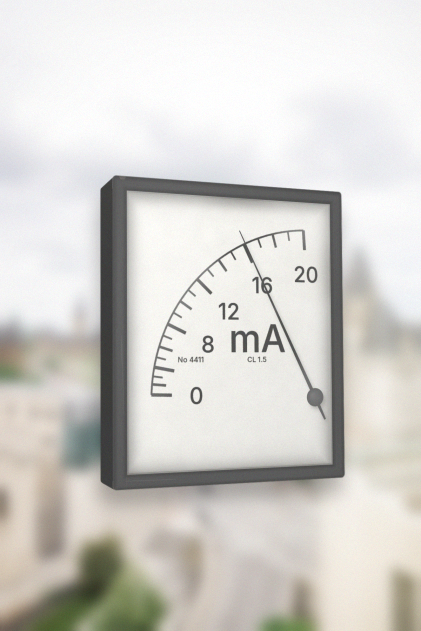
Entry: 16mA
